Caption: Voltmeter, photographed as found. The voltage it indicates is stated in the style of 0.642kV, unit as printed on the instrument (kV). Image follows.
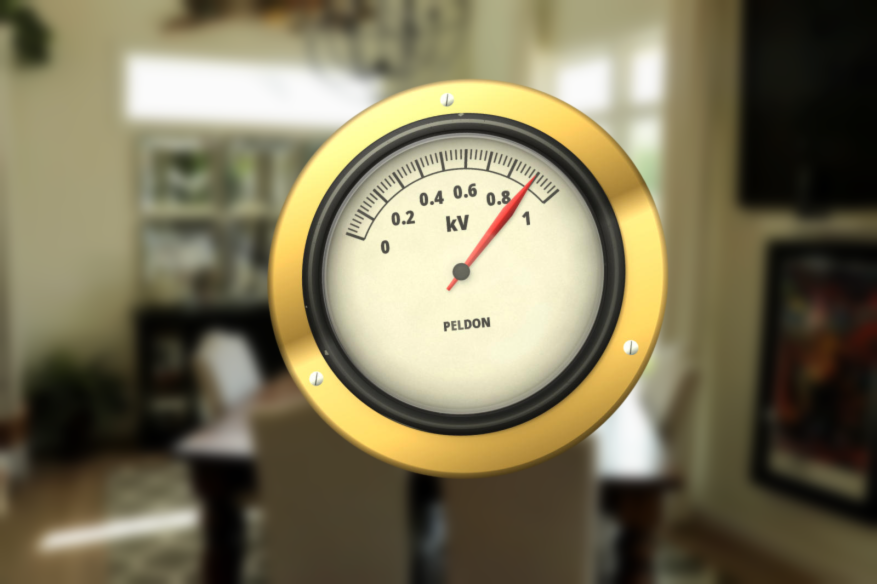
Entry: 0.9kV
